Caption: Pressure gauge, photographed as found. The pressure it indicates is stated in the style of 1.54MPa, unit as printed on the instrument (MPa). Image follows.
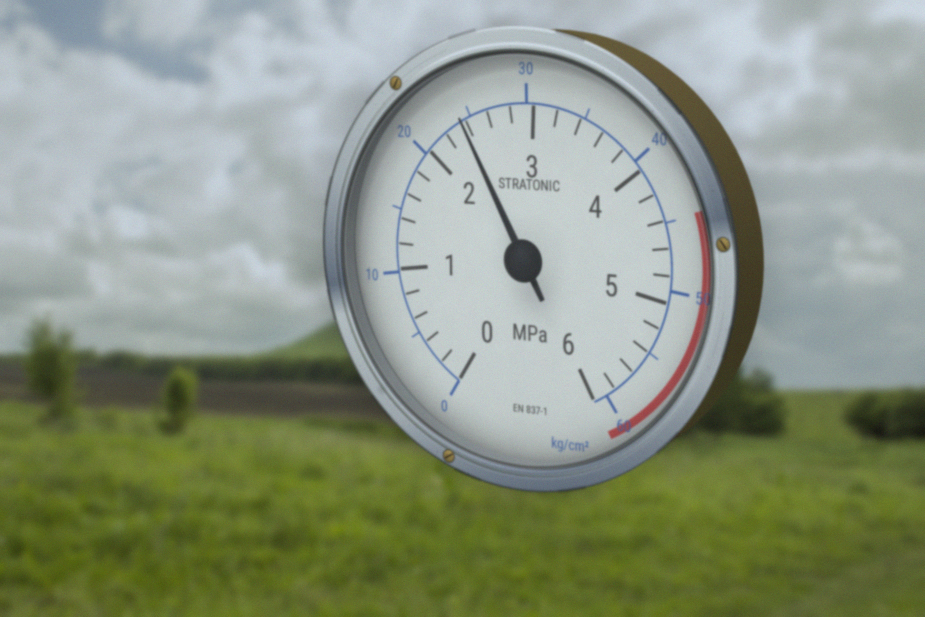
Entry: 2.4MPa
